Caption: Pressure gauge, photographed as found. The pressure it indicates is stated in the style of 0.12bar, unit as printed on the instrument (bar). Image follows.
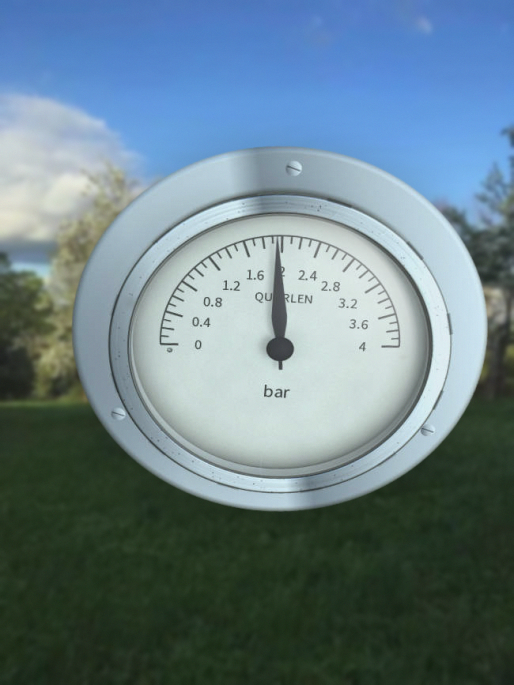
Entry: 1.95bar
